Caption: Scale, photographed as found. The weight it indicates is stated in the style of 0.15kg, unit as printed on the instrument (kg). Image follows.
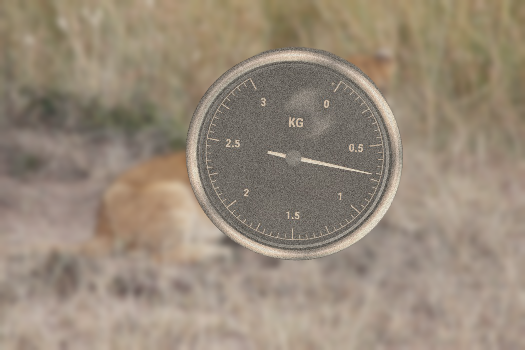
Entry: 0.7kg
